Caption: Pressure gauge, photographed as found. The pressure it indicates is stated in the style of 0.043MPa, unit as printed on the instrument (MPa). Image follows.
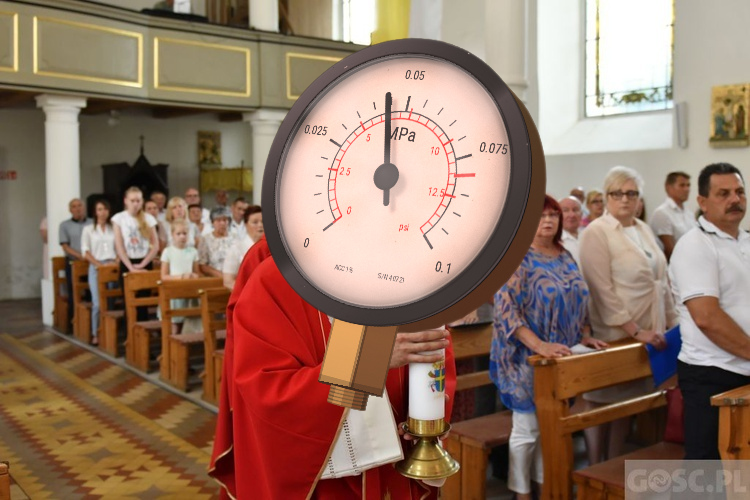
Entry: 0.045MPa
